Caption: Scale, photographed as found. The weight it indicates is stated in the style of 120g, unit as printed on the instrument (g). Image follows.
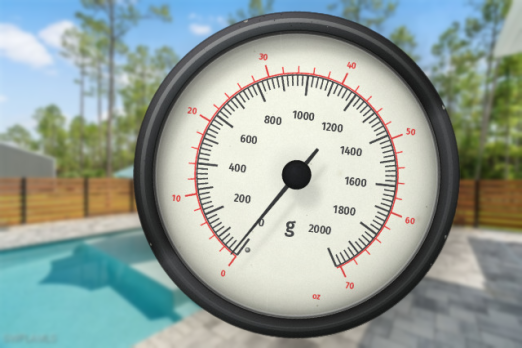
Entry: 20g
